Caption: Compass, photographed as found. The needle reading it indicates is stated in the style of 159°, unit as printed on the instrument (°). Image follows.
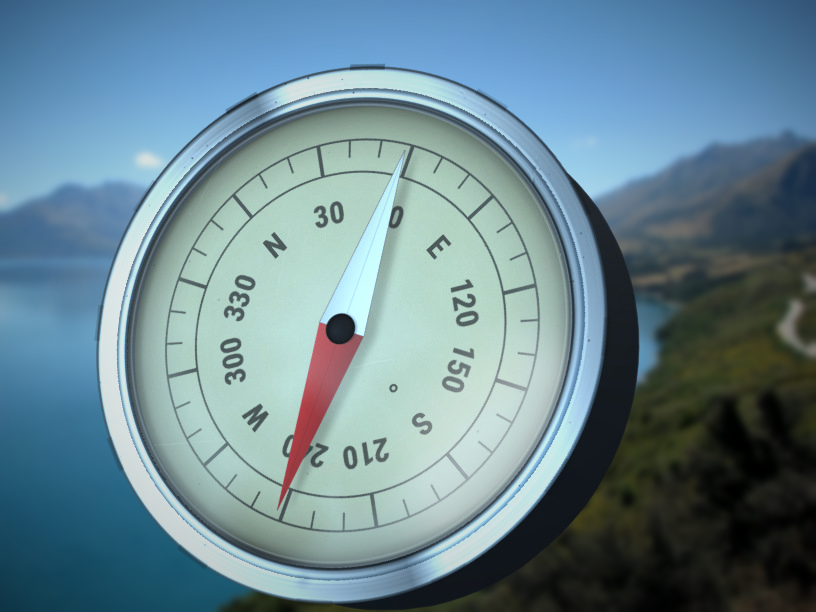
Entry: 240°
